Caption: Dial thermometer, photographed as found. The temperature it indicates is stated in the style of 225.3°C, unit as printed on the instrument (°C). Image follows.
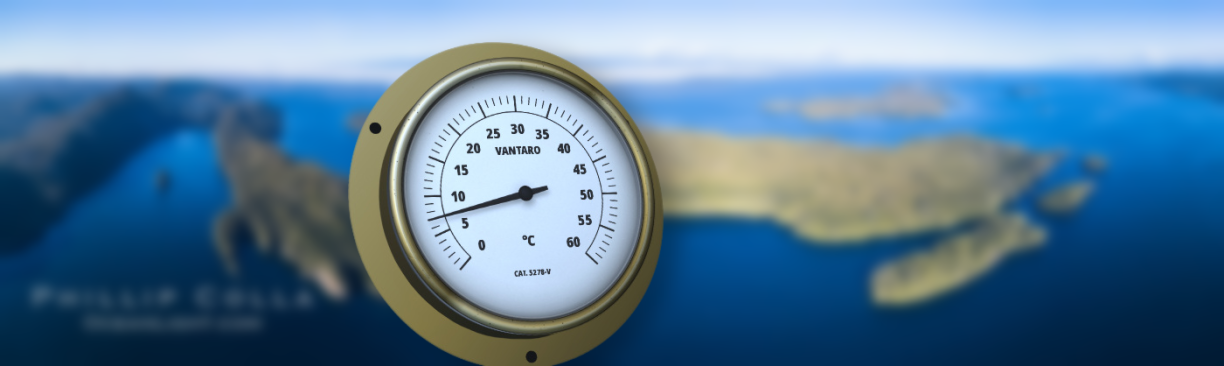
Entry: 7°C
